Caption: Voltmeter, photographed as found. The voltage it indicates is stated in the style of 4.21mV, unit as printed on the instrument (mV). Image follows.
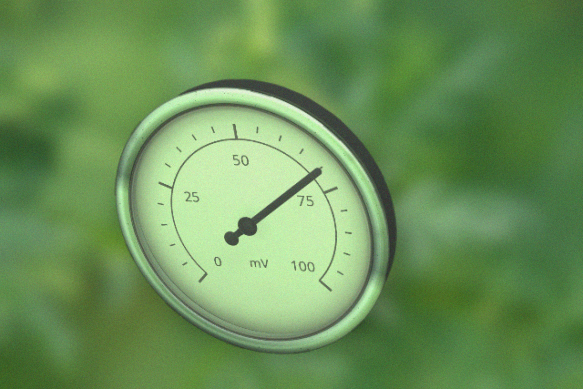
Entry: 70mV
